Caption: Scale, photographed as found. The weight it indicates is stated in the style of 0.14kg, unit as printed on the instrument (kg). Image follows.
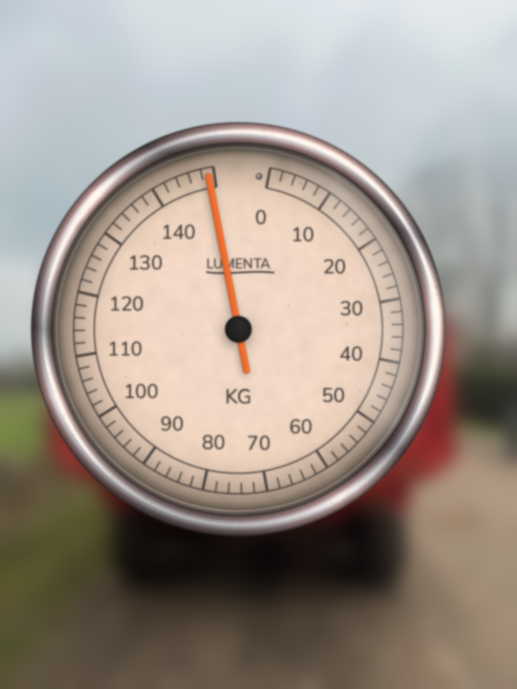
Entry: 149kg
